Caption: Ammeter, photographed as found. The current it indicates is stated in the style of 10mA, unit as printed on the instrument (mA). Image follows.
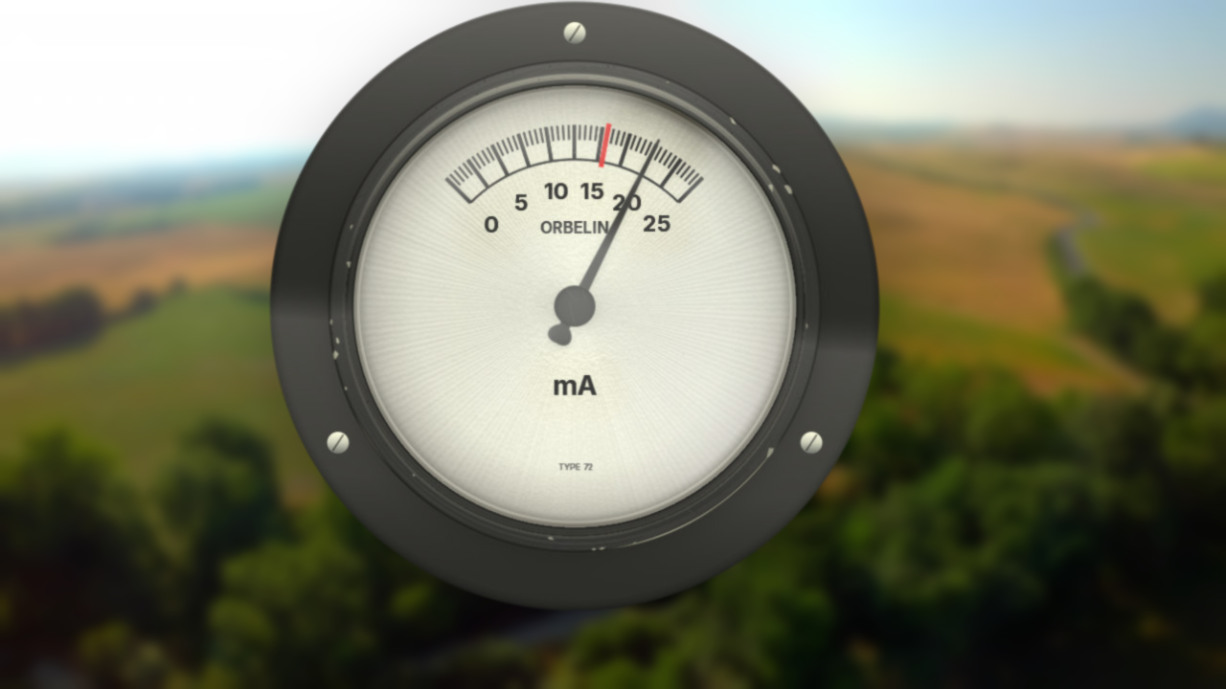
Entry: 20mA
